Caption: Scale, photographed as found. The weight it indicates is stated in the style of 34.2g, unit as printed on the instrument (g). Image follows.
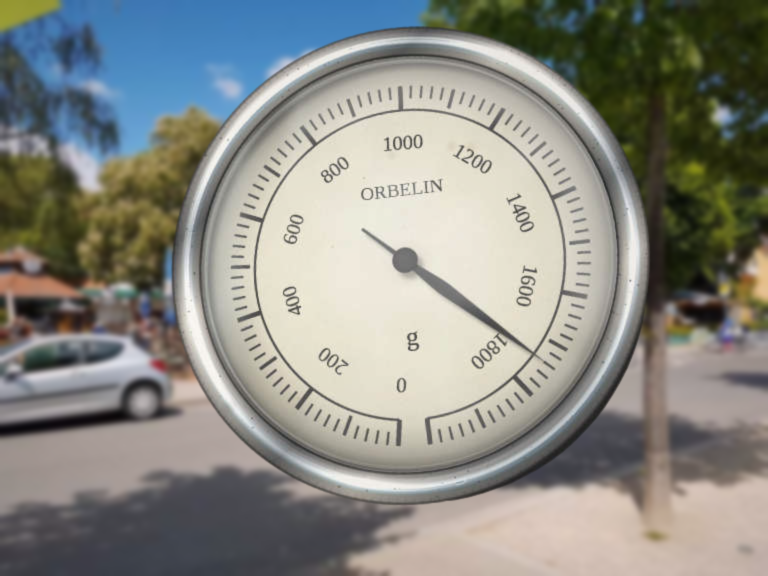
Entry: 1740g
